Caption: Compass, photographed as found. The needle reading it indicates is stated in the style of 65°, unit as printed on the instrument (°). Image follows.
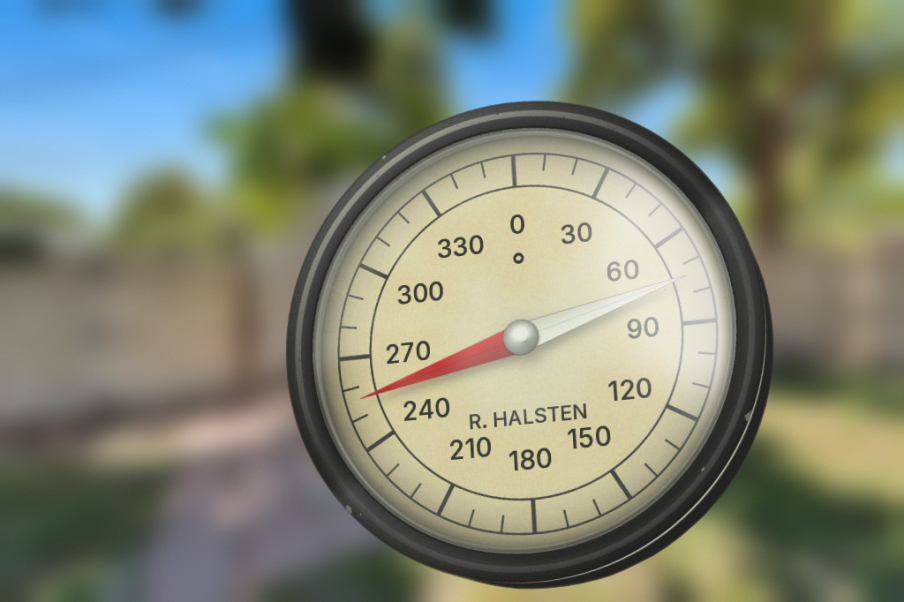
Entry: 255°
